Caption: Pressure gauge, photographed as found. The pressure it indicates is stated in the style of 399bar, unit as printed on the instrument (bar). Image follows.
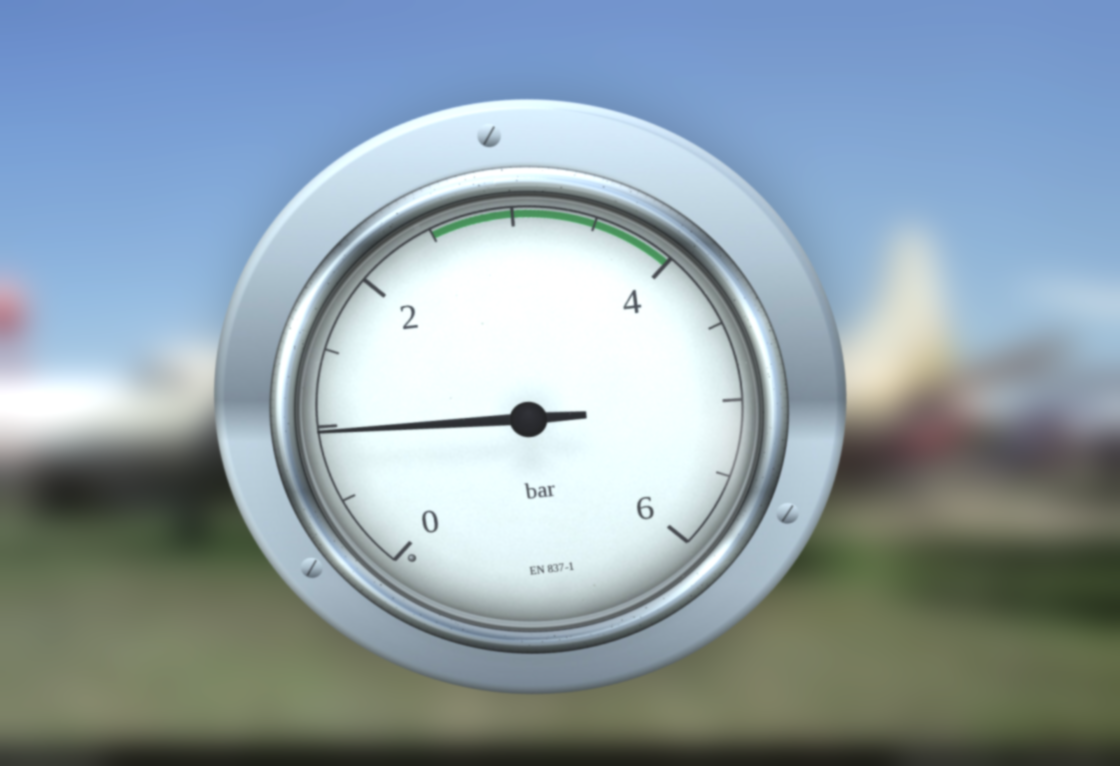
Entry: 1bar
